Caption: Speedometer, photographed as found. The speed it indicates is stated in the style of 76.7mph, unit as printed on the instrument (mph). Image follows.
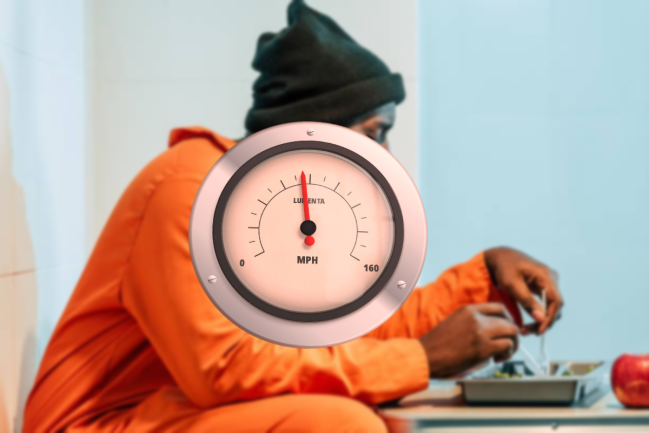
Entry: 75mph
